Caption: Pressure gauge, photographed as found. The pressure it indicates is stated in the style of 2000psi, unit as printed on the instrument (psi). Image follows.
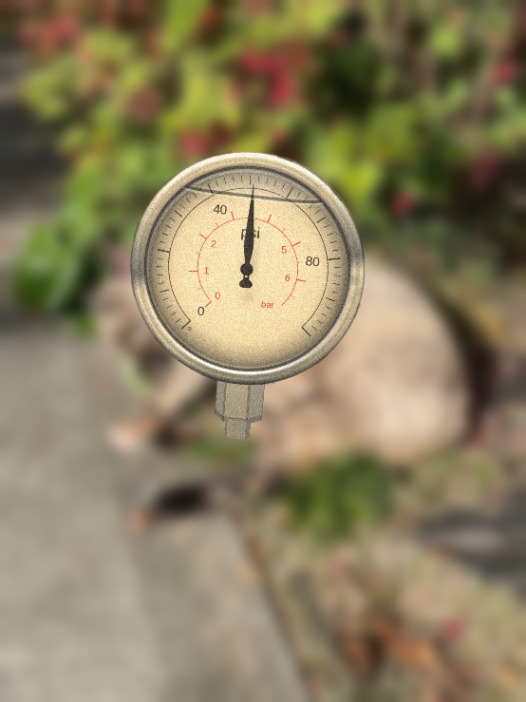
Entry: 51psi
